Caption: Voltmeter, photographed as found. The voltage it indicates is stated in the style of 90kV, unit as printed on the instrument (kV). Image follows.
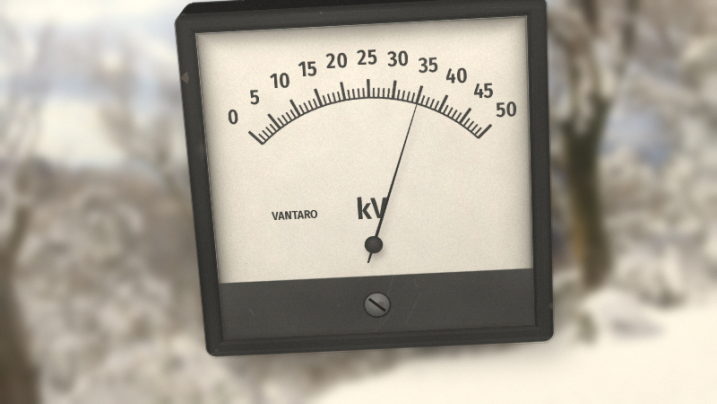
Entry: 35kV
